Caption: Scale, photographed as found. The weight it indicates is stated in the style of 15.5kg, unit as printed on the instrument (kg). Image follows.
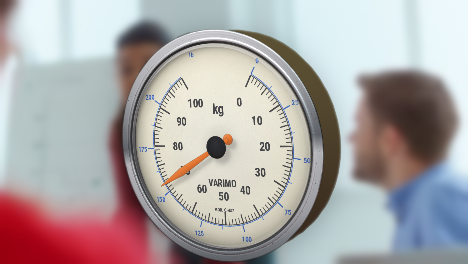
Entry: 70kg
